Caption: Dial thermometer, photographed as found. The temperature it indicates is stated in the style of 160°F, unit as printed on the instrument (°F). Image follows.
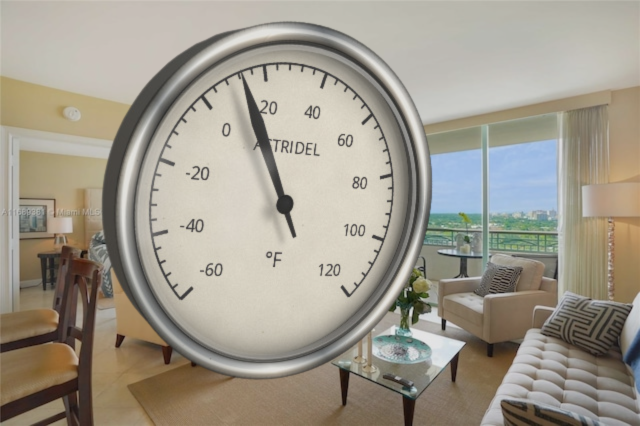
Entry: 12°F
